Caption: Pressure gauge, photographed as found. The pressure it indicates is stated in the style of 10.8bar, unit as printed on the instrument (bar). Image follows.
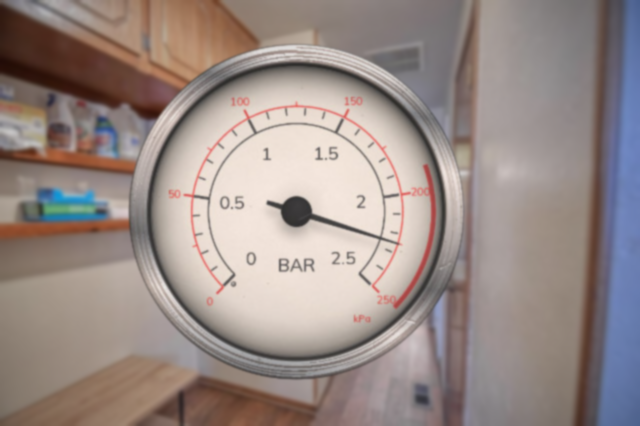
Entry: 2.25bar
